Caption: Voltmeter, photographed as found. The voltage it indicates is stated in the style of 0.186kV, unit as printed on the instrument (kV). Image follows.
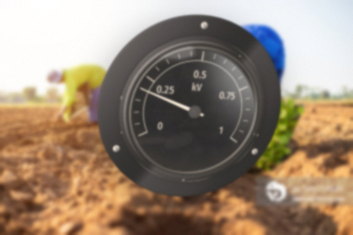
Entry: 0.2kV
